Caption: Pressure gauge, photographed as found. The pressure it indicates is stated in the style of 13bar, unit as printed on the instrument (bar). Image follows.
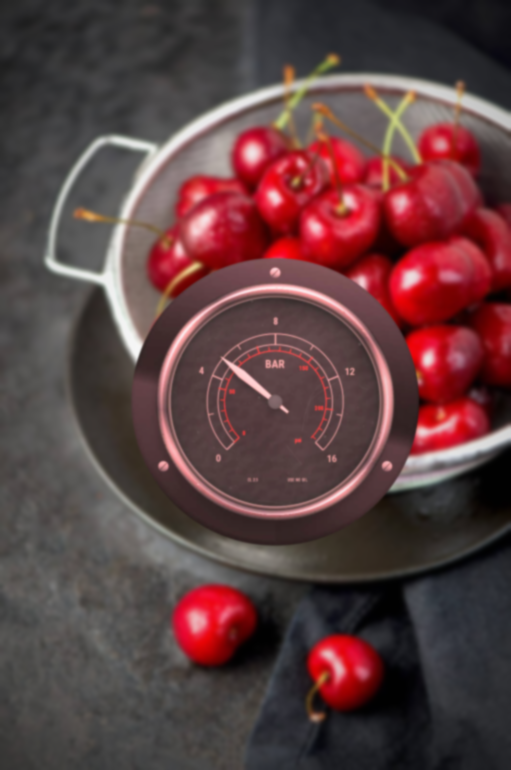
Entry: 5bar
